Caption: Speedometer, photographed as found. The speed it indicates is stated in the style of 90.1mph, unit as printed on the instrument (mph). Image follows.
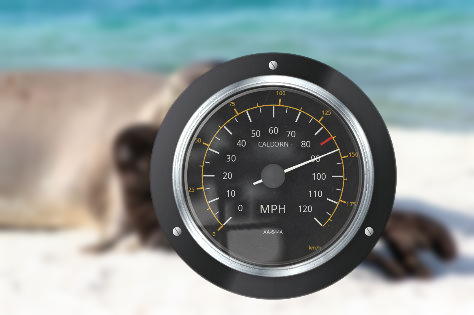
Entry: 90mph
